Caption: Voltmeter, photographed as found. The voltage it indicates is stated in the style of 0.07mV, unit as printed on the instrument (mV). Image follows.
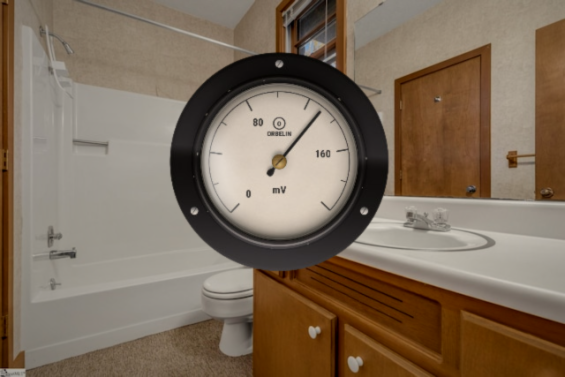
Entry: 130mV
